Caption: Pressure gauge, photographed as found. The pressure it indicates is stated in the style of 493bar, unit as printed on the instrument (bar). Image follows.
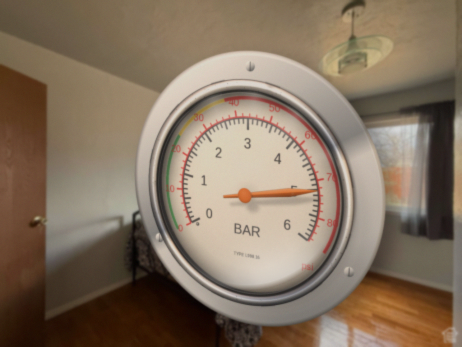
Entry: 5bar
